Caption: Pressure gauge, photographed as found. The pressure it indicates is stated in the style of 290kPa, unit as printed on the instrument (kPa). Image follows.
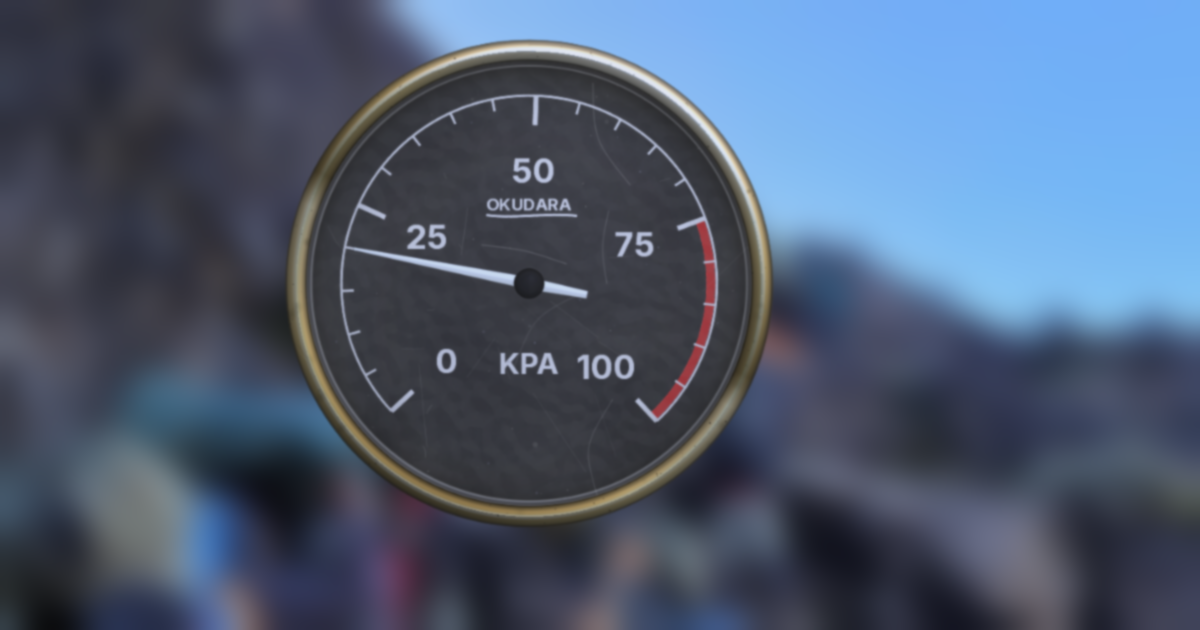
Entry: 20kPa
